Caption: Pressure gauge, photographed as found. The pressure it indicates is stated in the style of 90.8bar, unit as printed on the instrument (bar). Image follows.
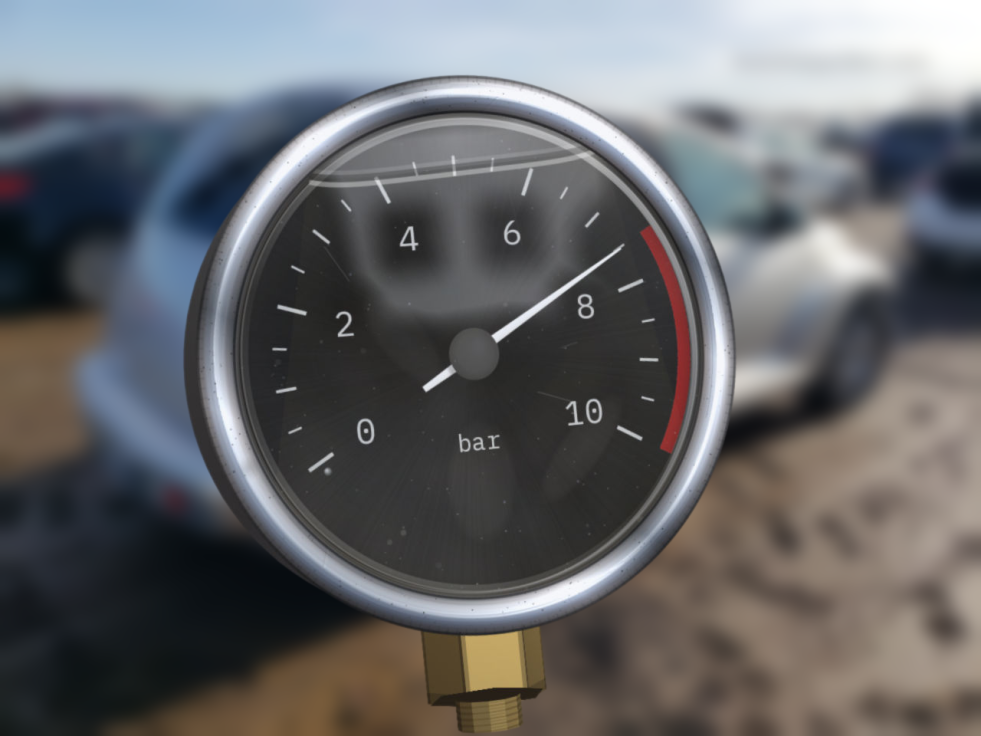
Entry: 7.5bar
